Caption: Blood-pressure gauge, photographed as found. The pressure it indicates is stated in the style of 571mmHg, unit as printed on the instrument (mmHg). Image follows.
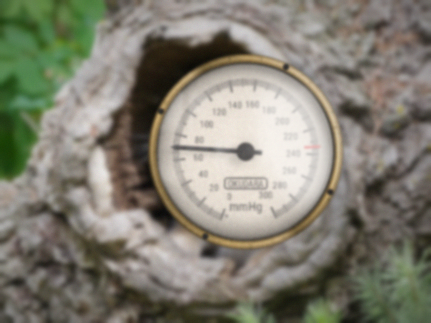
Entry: 70mmHg
